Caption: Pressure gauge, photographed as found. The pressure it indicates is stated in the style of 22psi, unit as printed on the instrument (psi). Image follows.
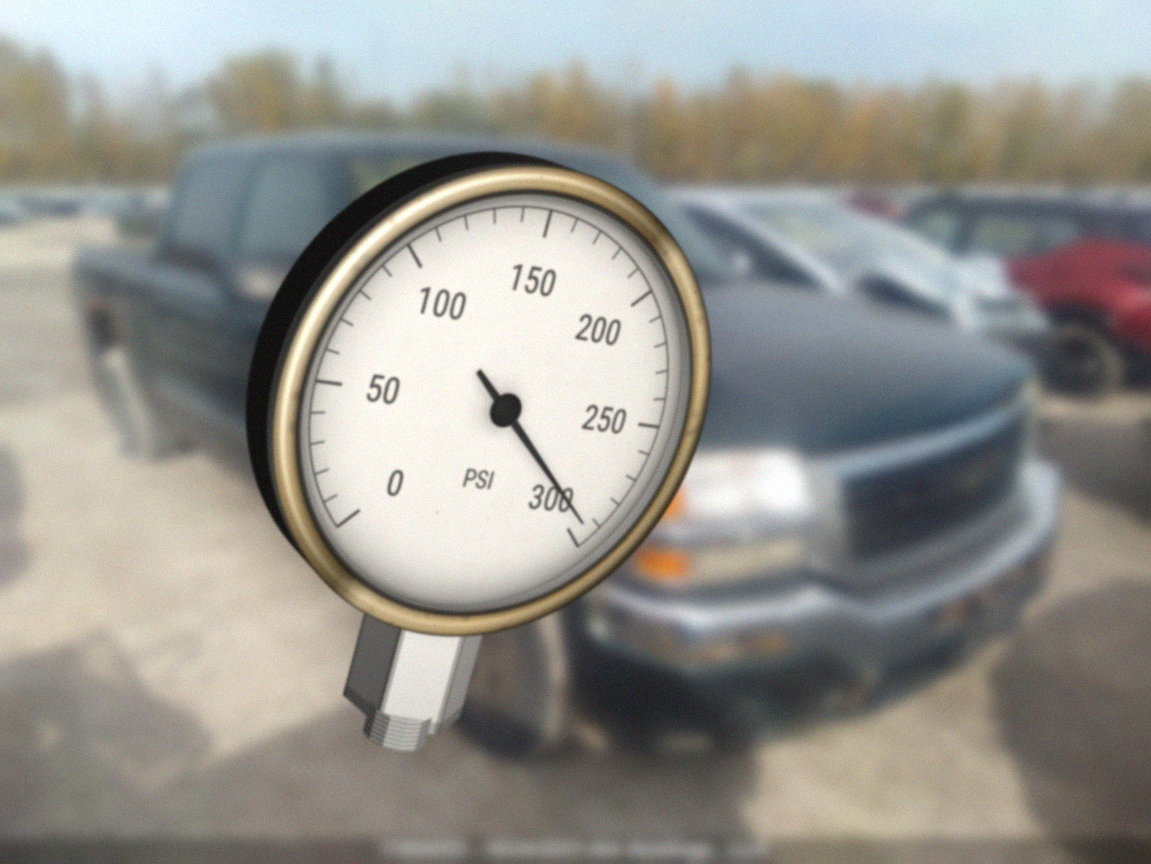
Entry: 295psi
